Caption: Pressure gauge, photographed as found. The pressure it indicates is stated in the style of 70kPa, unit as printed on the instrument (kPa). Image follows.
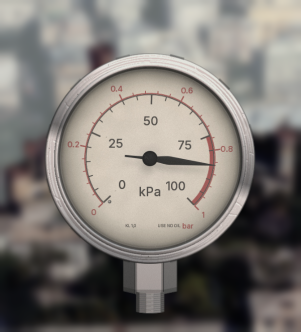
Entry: 85kPa
